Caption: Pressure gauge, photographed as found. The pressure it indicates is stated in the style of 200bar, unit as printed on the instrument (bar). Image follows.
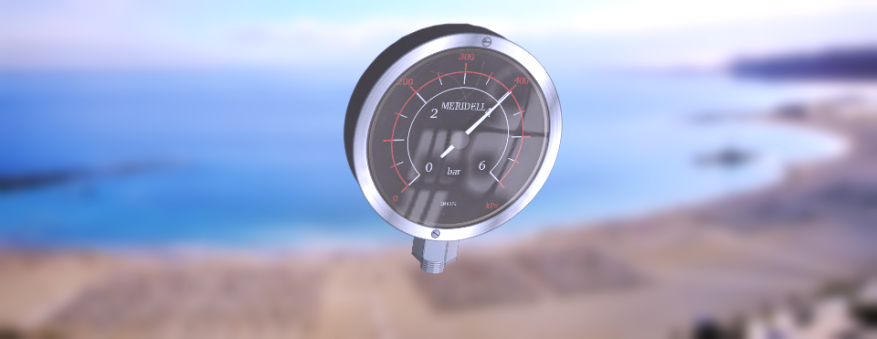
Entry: 4bar
